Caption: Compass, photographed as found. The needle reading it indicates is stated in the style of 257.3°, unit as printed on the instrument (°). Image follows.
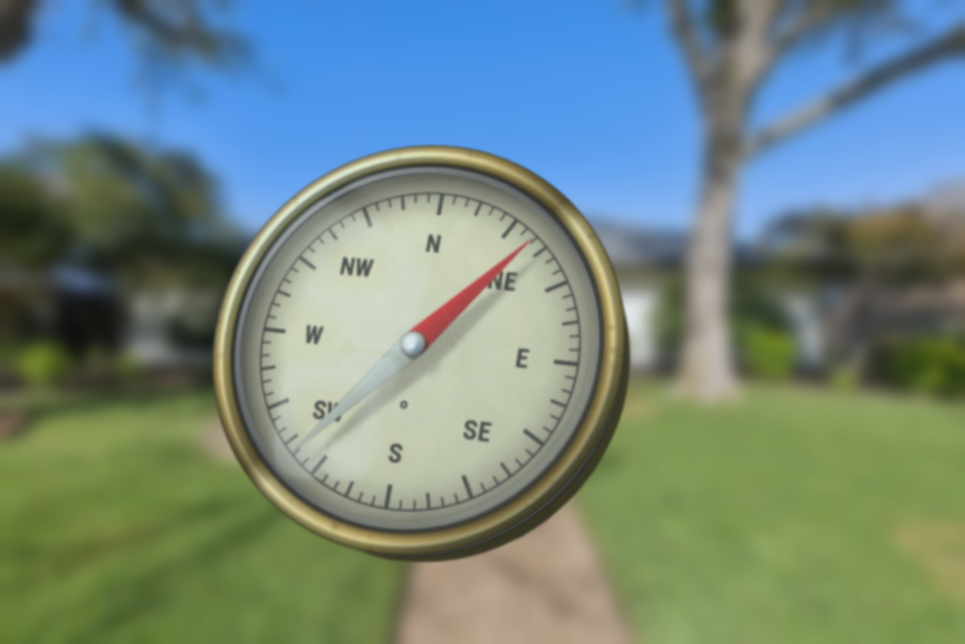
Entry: 40°
